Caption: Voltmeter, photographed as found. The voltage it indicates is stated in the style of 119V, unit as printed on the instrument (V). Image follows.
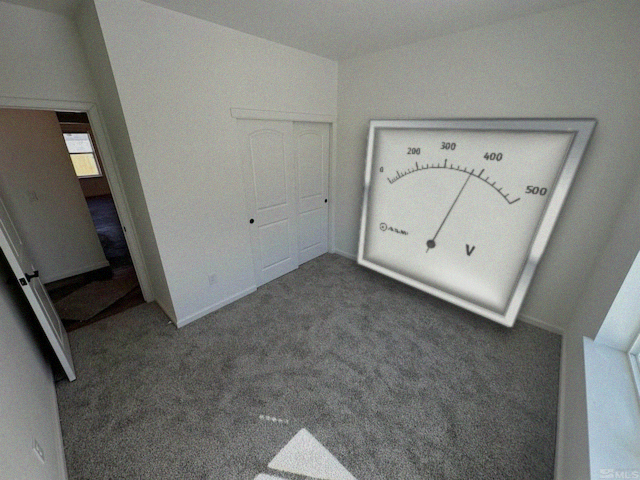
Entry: 380V
